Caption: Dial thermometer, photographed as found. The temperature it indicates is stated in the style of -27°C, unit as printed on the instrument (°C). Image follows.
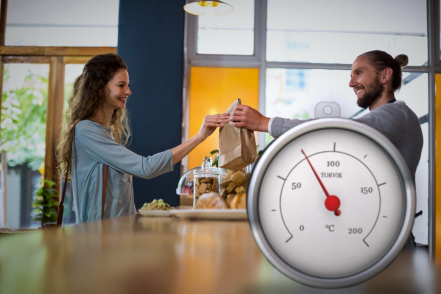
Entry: 75°C
